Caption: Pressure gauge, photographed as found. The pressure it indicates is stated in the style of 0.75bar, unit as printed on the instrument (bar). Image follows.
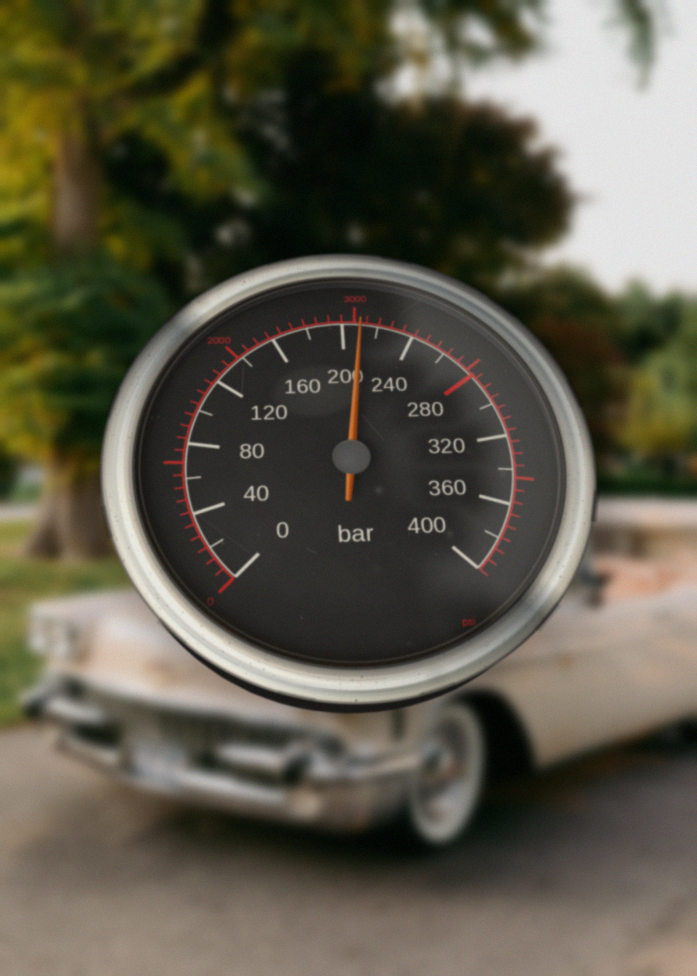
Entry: 210bar
